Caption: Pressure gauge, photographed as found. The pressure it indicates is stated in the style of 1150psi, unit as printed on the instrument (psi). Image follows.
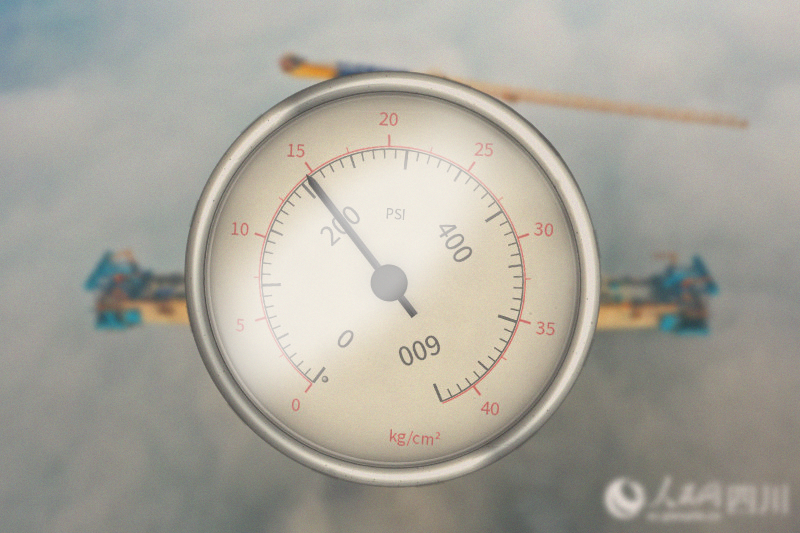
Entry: 210psi
